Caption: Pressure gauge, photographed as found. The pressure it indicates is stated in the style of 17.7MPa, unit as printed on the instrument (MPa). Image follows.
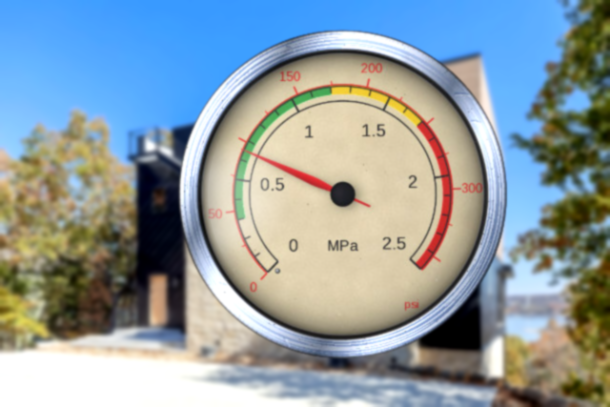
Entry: 0.65MPa
